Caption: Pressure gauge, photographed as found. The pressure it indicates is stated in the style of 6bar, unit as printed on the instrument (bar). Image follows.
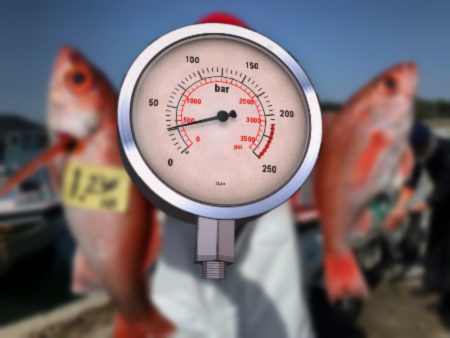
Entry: 25bar
